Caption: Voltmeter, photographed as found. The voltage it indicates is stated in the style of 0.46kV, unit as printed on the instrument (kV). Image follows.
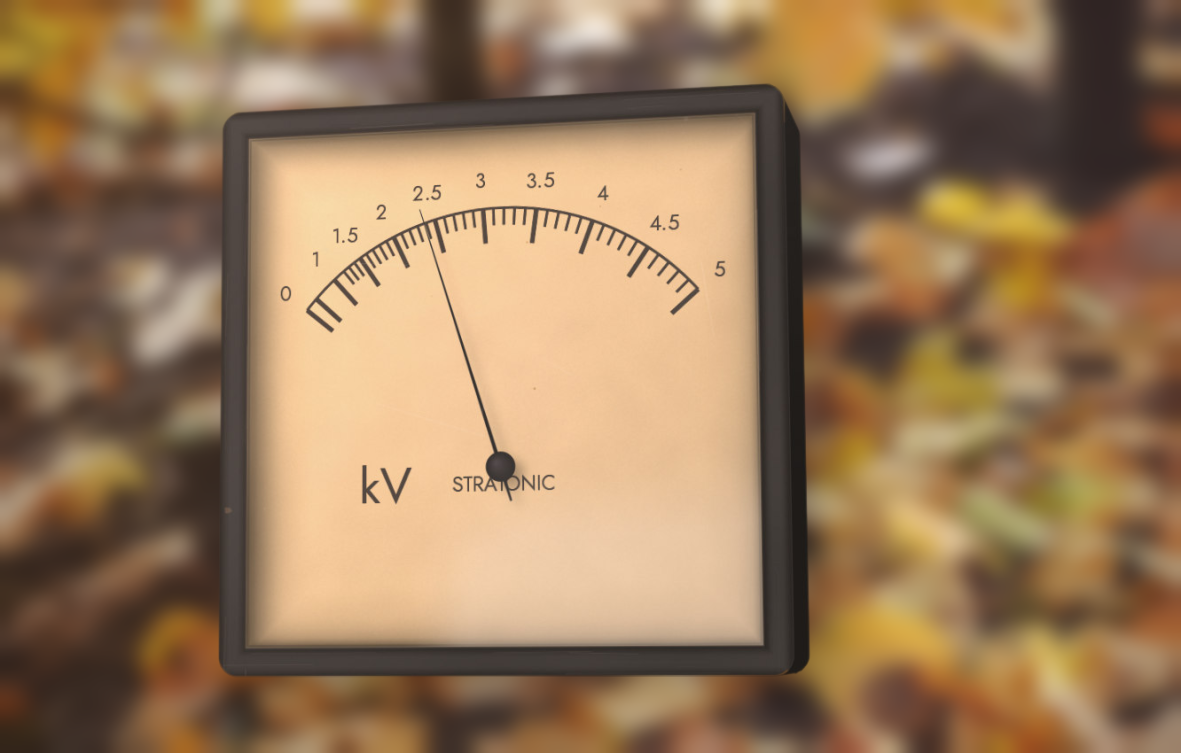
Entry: 2.4kV
